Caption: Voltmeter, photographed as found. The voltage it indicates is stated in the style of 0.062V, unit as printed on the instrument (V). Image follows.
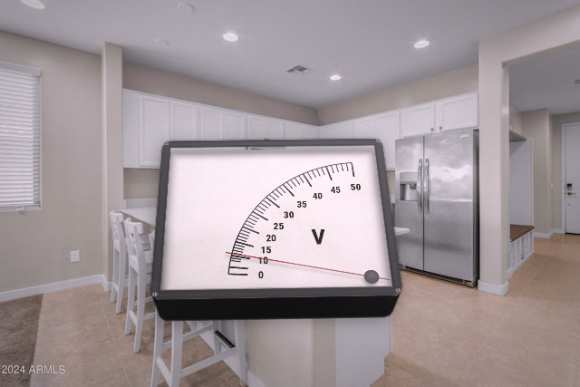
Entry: 10V
